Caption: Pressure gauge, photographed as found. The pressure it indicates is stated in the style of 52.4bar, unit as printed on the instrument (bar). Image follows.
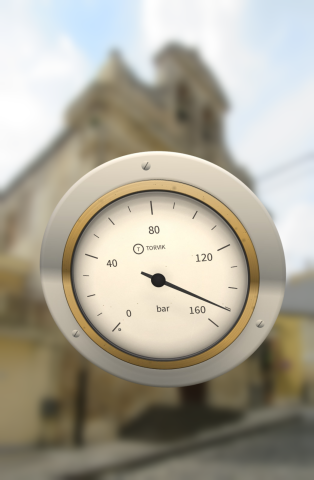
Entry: 150bar
